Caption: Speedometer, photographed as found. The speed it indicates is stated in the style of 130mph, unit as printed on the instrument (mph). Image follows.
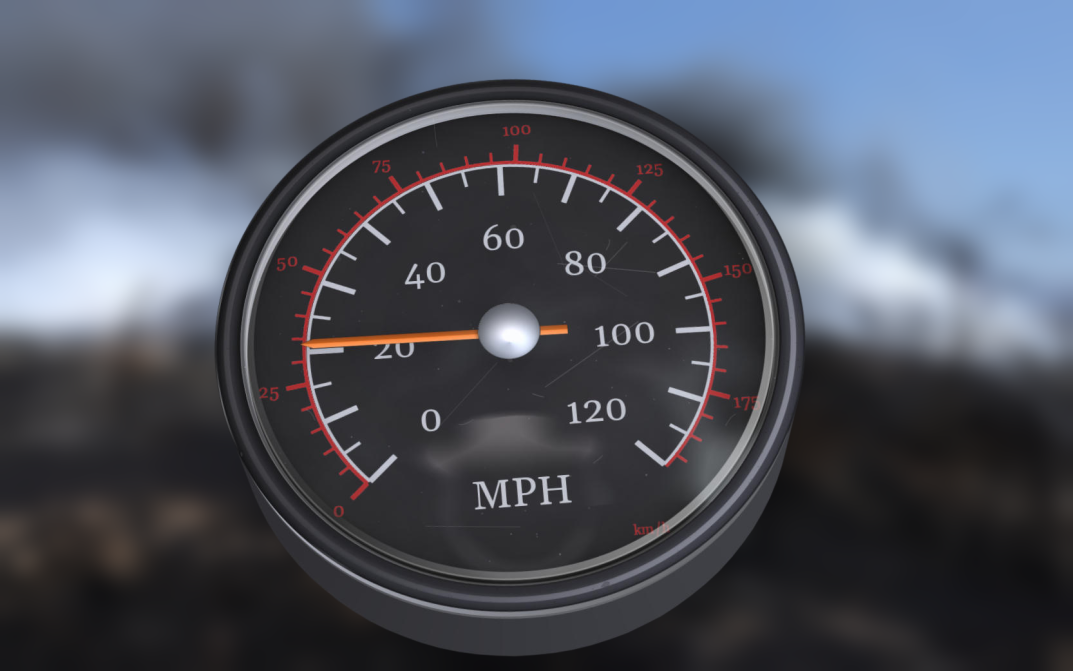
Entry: 20mph
